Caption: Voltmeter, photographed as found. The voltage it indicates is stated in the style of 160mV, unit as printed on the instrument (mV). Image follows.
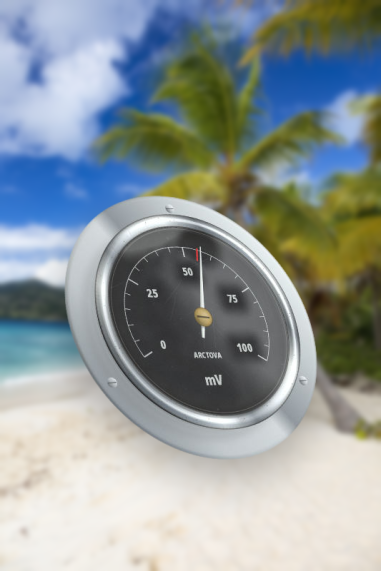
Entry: 55mV
